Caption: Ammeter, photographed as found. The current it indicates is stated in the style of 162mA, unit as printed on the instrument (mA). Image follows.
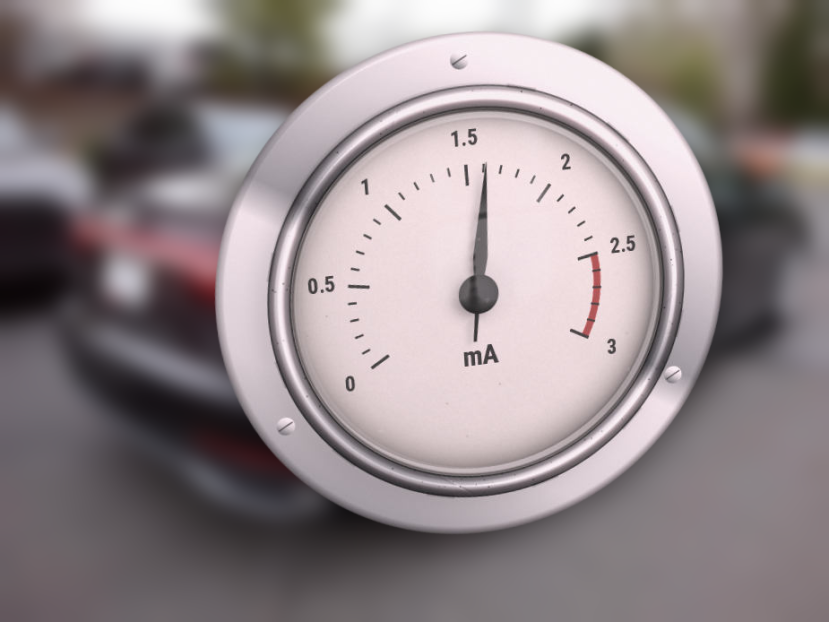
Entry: 1.6mA
